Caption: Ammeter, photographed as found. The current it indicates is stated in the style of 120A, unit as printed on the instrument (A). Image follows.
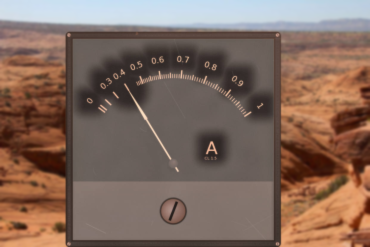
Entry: 0.4A
